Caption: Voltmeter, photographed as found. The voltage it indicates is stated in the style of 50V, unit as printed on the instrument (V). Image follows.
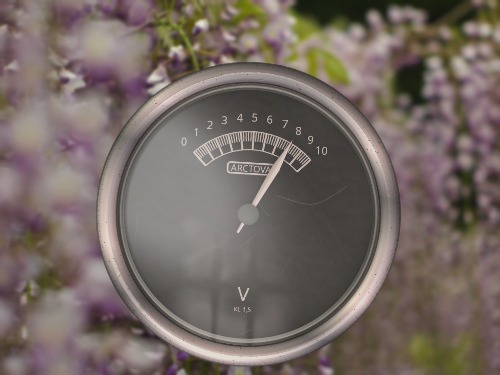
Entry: 8V
